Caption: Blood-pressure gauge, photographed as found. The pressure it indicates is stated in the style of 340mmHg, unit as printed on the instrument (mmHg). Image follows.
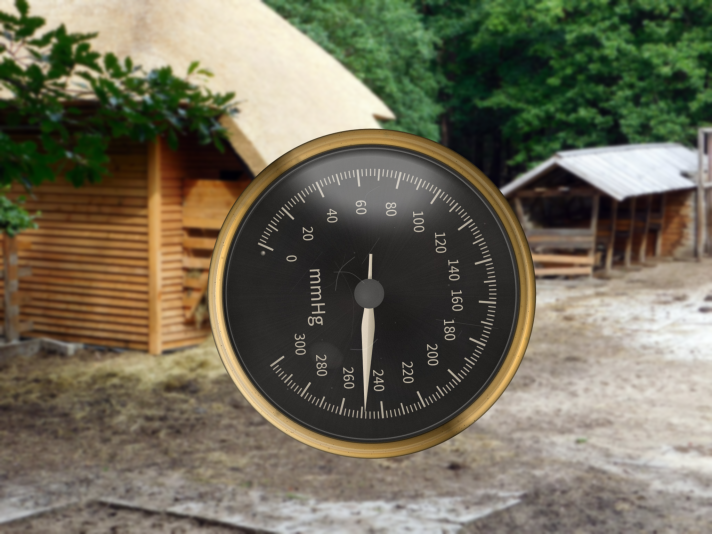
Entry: 248mmHg
